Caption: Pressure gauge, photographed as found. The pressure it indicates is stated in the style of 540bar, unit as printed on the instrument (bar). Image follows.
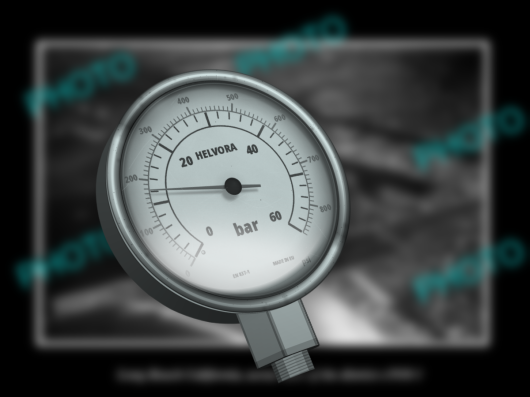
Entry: 12bar
